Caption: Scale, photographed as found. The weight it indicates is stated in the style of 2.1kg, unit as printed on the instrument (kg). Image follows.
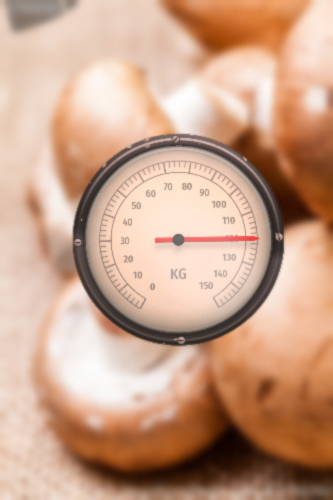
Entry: 120kg
